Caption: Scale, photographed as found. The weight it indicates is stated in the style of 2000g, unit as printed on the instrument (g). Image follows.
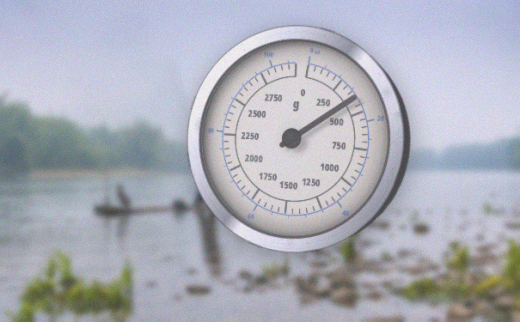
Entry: 400g
